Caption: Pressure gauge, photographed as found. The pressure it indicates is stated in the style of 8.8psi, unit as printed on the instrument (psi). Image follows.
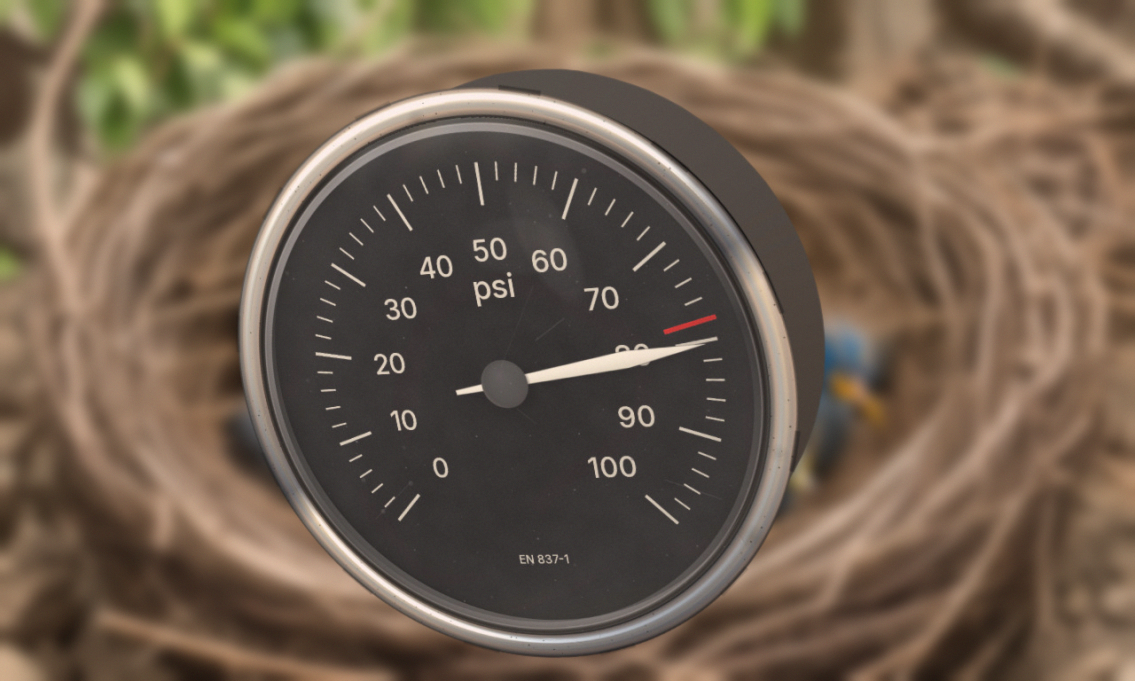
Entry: 80psi
